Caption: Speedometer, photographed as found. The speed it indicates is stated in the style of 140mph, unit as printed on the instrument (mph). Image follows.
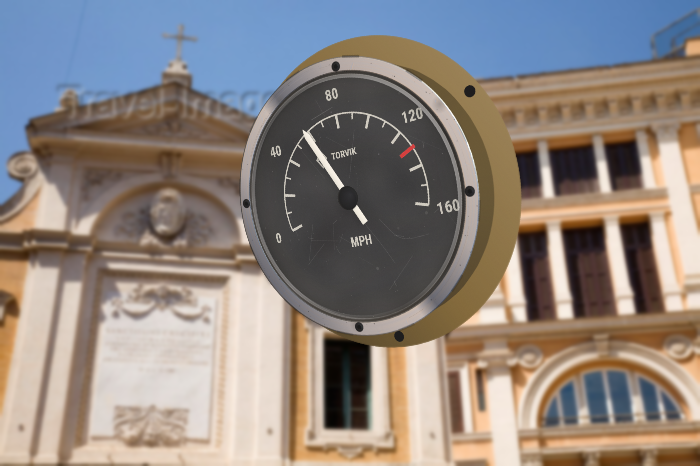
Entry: 60mph
